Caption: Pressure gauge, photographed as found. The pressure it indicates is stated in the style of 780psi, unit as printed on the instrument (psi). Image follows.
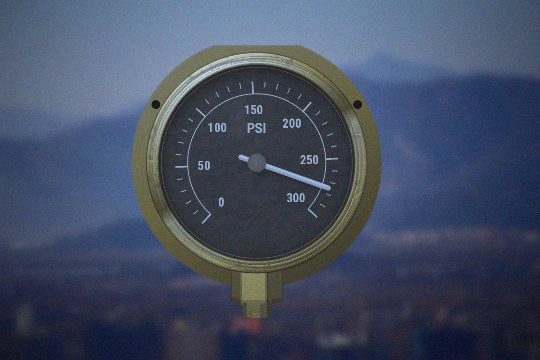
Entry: 275psi
